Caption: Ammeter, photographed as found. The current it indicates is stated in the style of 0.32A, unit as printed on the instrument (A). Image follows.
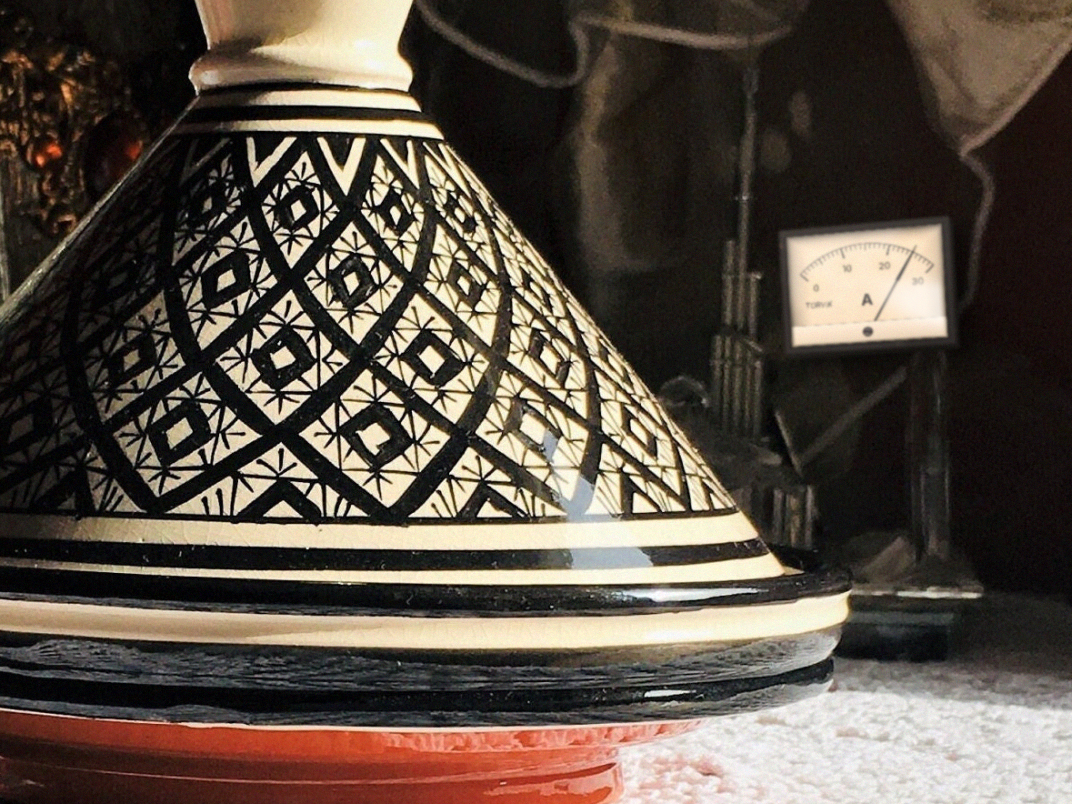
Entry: 25A
